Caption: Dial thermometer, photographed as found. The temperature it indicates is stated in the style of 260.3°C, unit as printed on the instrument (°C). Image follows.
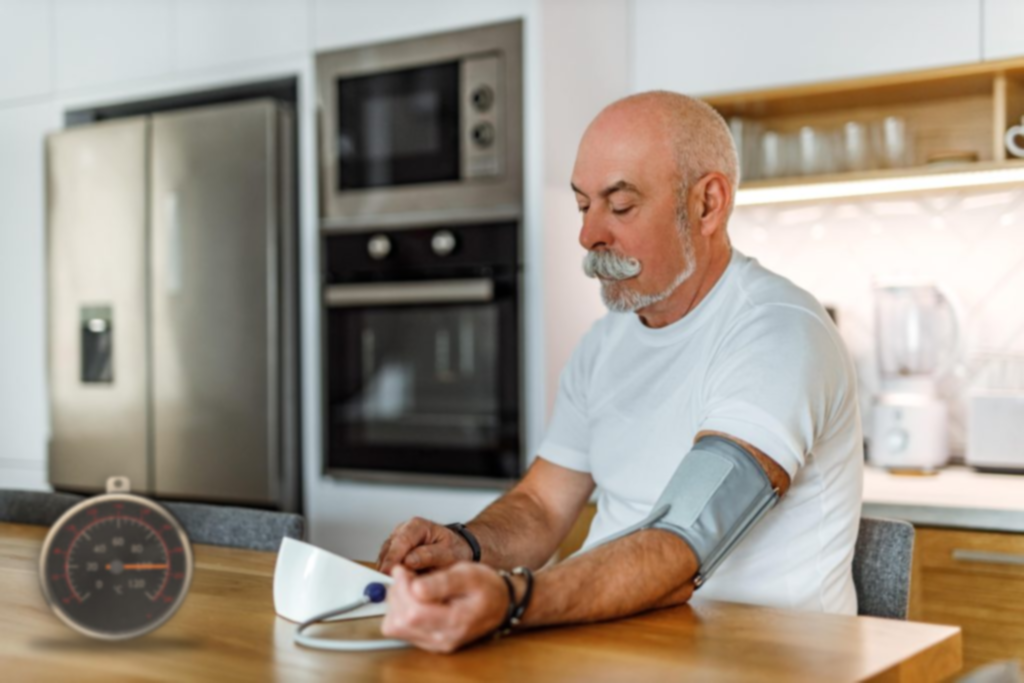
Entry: 100°C
